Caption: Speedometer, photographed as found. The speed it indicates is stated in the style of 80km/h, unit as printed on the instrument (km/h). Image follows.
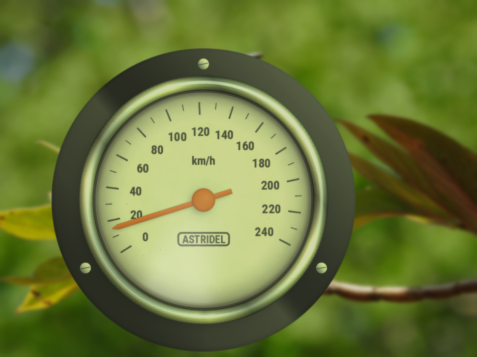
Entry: 15km/h
